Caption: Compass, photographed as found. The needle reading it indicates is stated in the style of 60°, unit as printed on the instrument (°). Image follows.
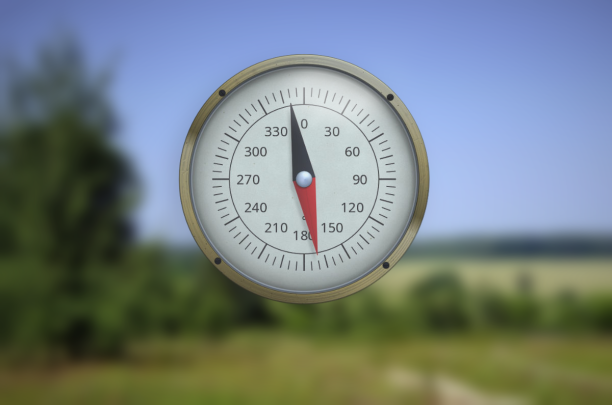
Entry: 170°
